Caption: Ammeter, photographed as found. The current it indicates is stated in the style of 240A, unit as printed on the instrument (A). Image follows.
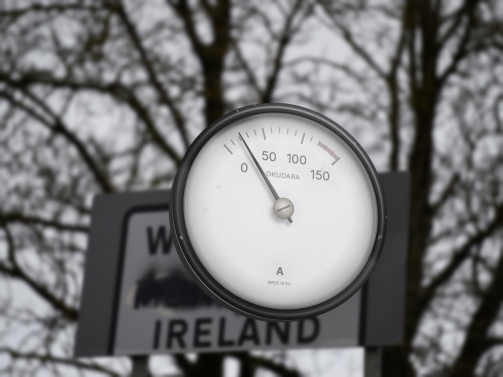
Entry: 20A
